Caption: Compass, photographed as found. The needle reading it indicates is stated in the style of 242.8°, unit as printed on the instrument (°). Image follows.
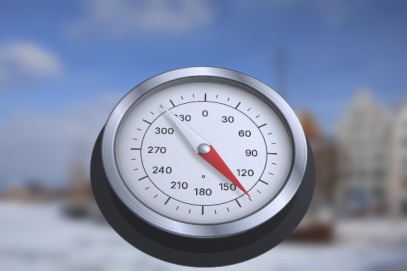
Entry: 140°
